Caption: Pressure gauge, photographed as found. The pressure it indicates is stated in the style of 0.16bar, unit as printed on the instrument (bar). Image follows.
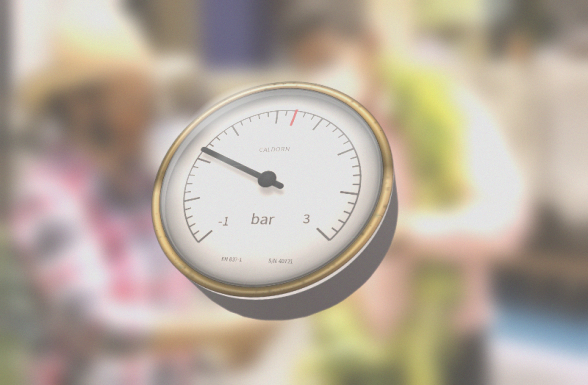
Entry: 0.1bar
